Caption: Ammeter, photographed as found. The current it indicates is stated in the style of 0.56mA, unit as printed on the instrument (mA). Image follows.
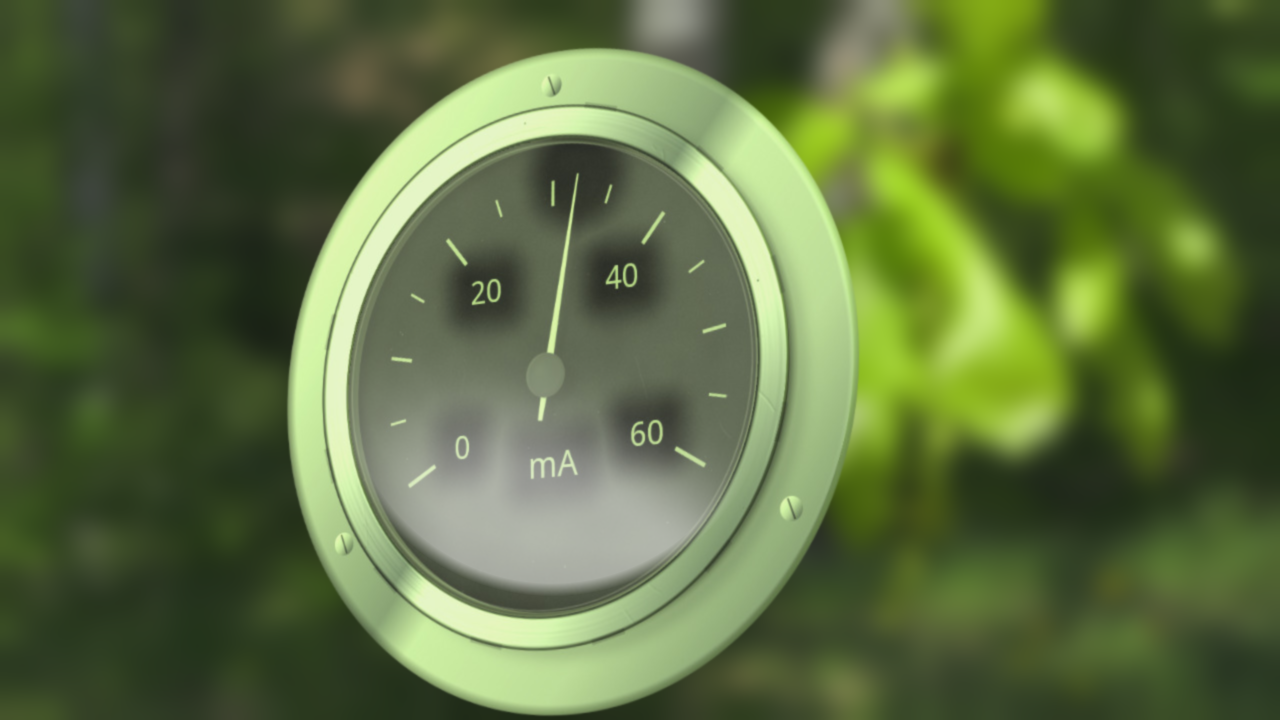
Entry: 32.5mA
